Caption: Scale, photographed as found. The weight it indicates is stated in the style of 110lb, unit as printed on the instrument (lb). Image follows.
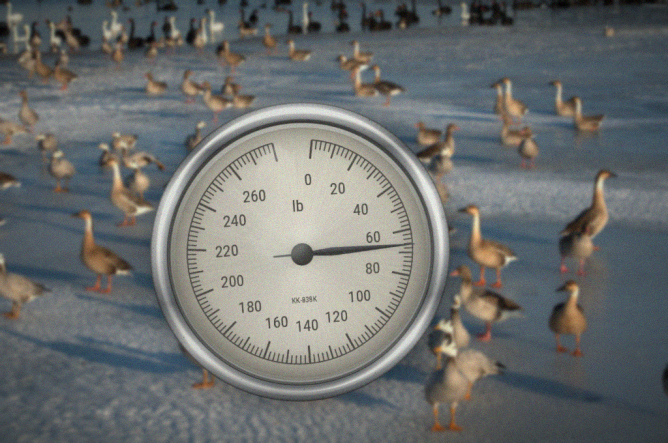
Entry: 66lb
